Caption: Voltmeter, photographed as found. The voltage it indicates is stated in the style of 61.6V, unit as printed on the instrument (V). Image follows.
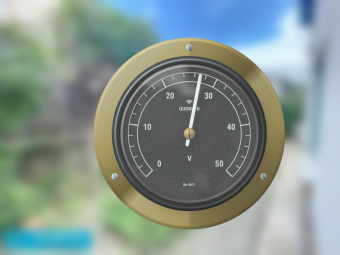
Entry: 27V
